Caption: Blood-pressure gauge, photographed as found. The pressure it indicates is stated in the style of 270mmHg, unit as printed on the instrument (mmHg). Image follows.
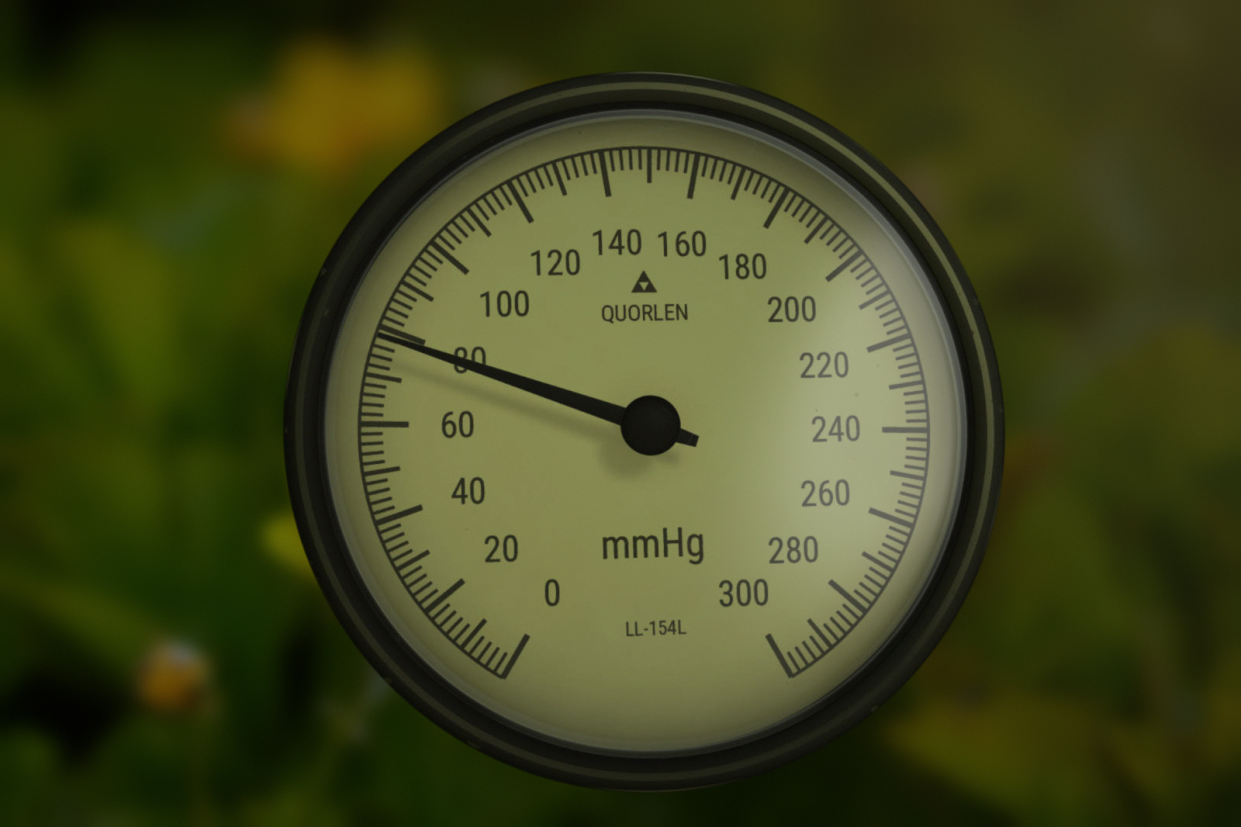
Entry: 78mmHg
